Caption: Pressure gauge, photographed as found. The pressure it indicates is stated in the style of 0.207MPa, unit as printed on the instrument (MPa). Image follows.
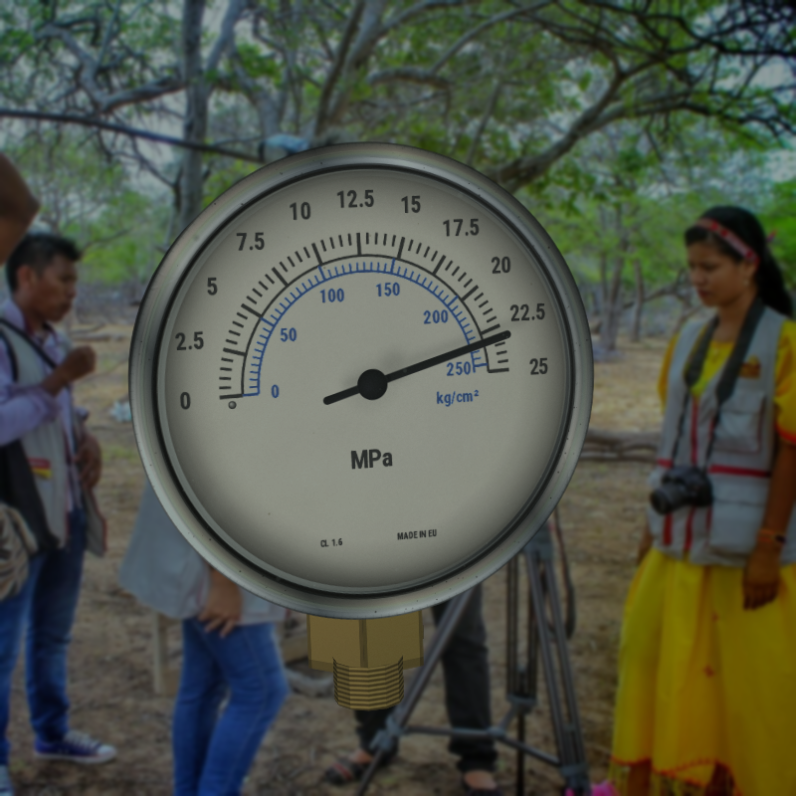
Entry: 23MPa
